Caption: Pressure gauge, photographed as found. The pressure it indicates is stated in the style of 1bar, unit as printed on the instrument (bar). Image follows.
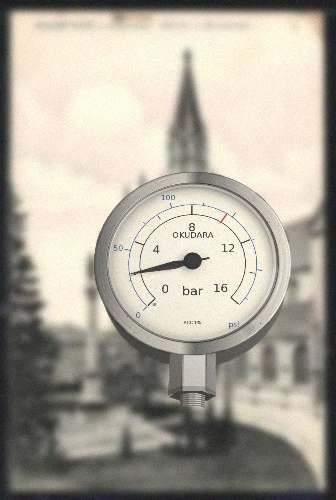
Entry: 2bar
